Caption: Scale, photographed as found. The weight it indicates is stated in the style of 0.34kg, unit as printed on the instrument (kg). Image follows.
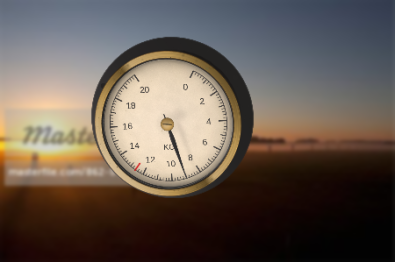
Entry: 9kg
